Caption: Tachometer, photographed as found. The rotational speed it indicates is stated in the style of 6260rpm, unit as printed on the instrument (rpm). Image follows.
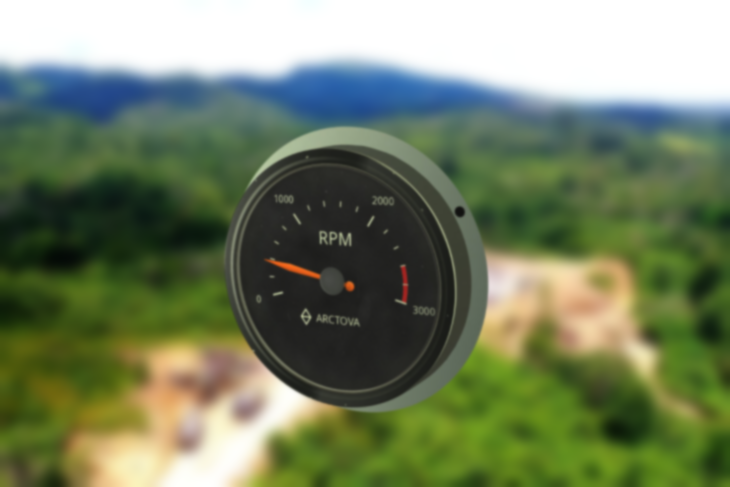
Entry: 400rpm
